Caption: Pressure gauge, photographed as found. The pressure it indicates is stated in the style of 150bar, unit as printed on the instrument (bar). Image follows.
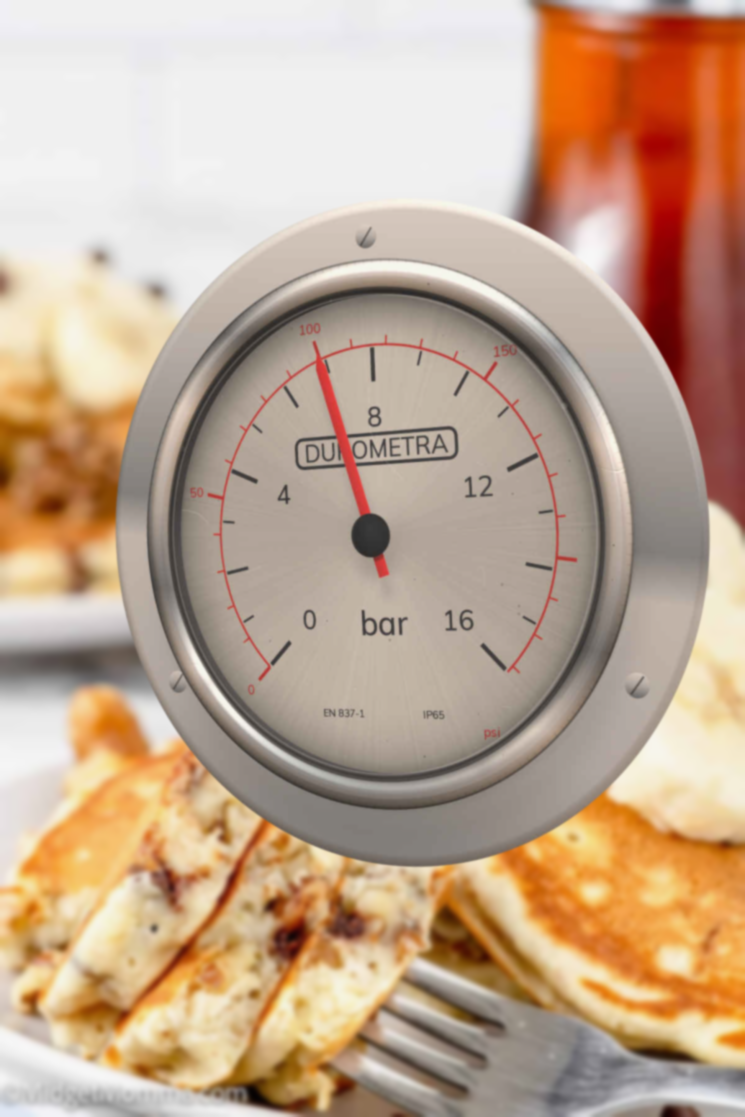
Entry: 7bar
